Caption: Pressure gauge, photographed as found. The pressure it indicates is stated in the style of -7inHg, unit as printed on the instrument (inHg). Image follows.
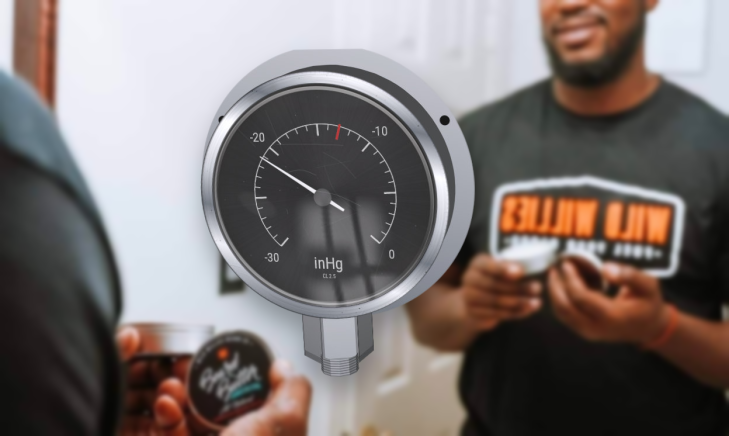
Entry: -21inHg
